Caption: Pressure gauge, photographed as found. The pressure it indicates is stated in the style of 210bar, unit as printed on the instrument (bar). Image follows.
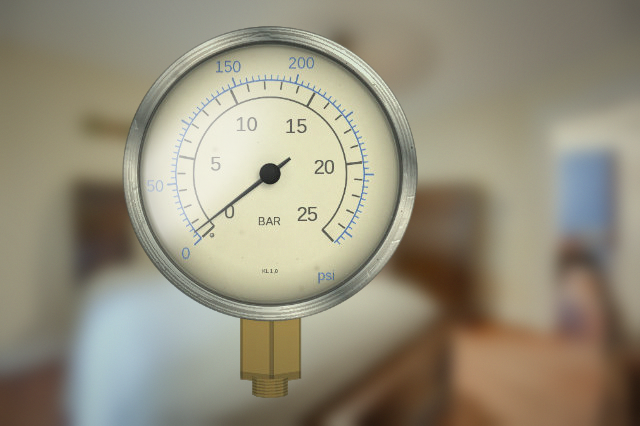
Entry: 0.5bar
